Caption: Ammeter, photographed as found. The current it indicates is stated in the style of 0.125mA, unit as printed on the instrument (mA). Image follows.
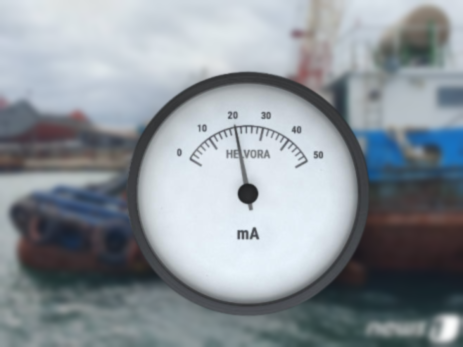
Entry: 20mA
